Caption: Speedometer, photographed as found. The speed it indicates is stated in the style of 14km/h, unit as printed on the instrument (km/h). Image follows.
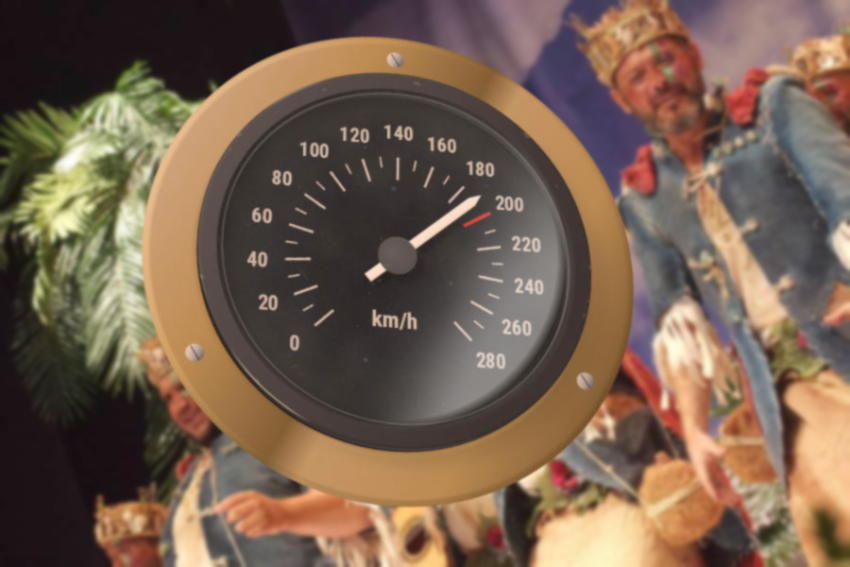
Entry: 190km/h
